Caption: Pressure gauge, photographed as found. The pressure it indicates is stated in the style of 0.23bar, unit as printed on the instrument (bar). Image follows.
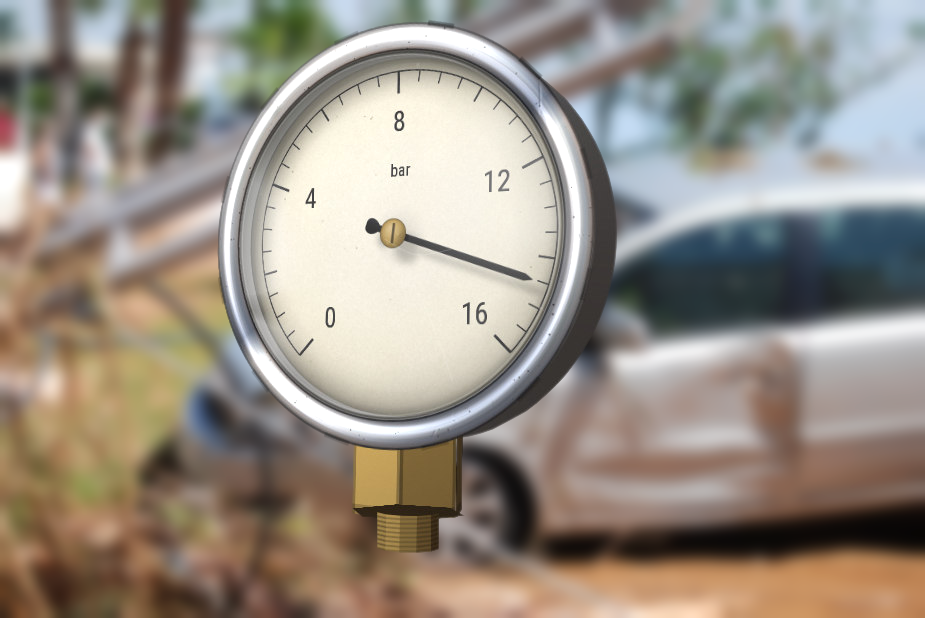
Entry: 14.5bar
